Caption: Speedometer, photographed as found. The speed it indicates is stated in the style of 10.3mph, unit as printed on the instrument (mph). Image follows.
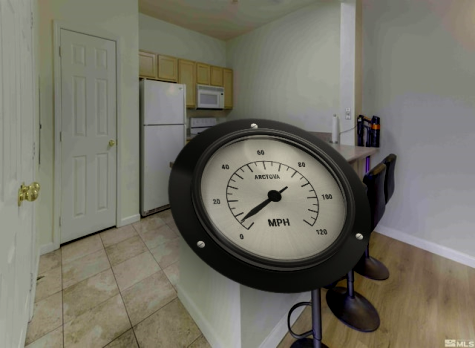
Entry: 5mph
